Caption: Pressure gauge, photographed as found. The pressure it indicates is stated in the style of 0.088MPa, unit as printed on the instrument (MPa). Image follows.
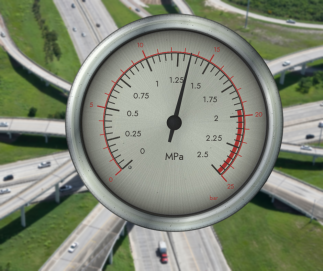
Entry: 1.35MPa
